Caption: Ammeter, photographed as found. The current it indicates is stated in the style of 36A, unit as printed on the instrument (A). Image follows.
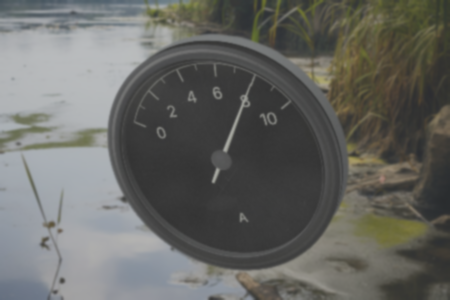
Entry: 8A
